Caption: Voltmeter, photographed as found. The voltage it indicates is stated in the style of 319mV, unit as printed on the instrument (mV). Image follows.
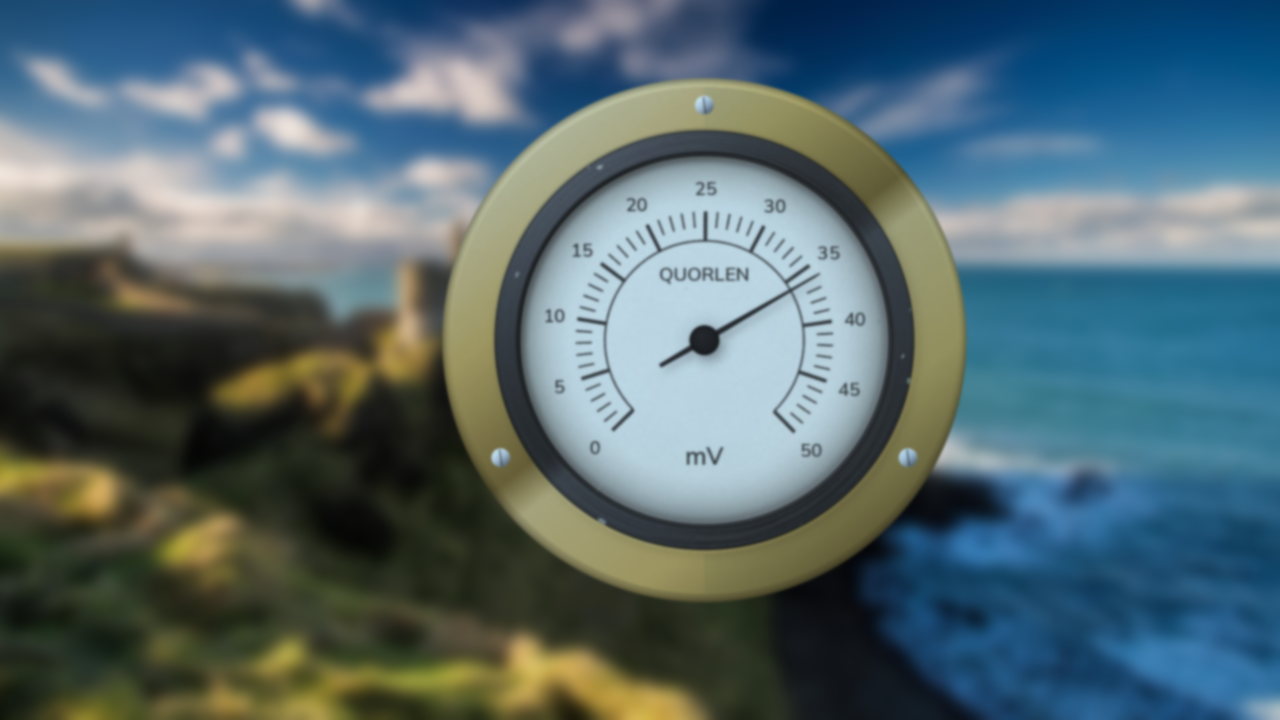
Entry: 36mV
